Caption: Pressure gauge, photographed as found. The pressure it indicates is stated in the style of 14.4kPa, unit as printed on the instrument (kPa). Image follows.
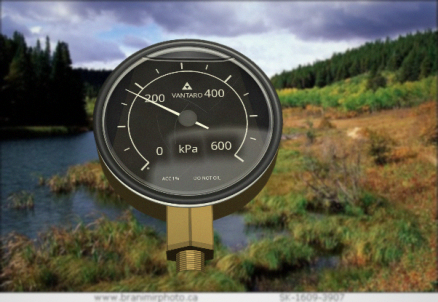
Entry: 175kPa
